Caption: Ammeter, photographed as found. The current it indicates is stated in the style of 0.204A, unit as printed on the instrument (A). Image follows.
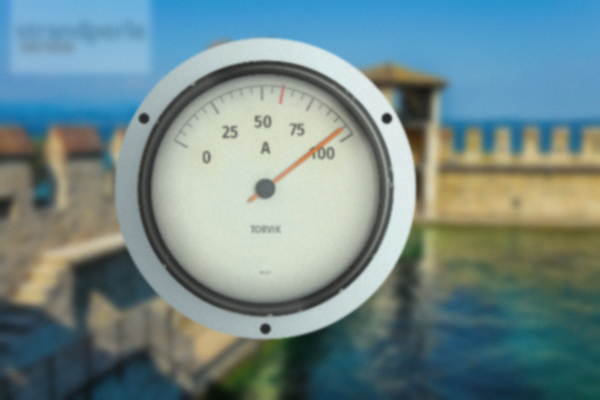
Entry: 95A
